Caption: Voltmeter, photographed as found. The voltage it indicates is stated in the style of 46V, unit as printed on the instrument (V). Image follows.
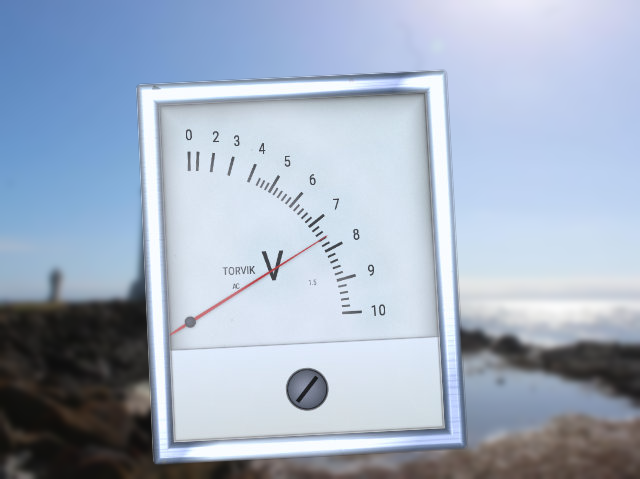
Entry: 7.6V
